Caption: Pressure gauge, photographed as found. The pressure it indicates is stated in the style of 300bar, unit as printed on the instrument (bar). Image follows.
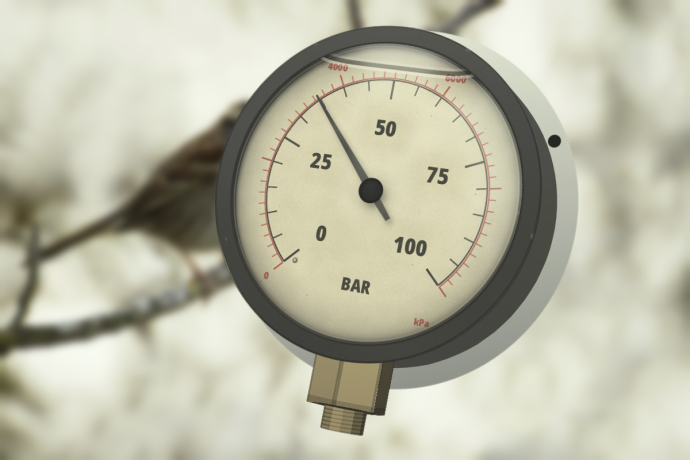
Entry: 35bar
